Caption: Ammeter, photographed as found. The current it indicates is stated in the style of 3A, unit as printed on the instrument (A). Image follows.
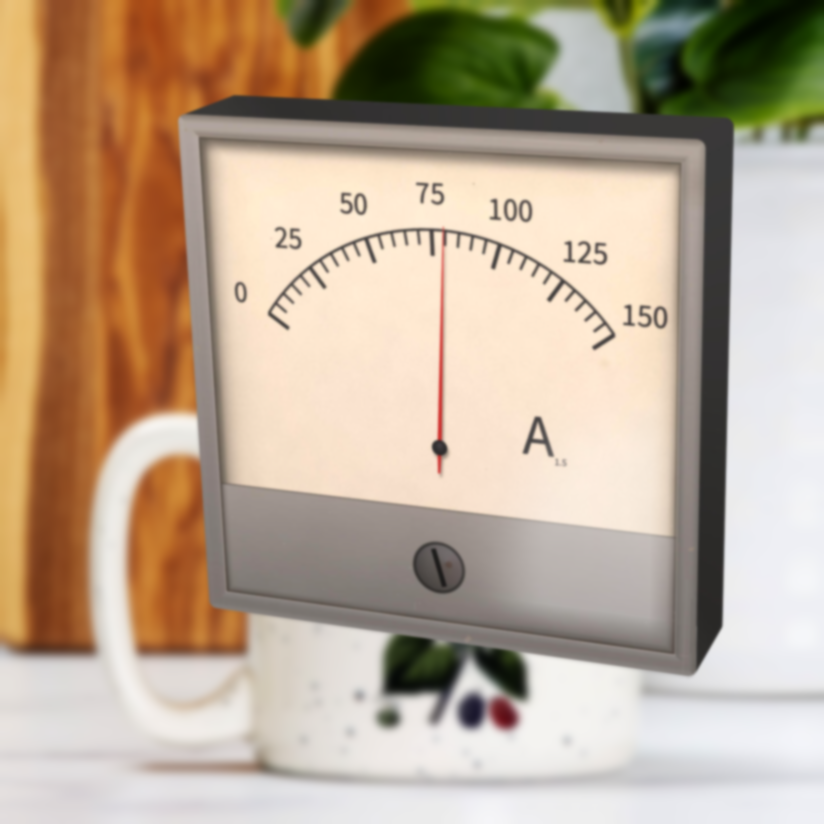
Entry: 80A
